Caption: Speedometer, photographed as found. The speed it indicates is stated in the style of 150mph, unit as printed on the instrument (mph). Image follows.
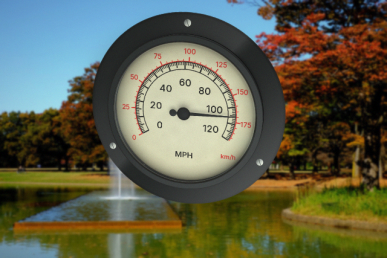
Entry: 105mph
